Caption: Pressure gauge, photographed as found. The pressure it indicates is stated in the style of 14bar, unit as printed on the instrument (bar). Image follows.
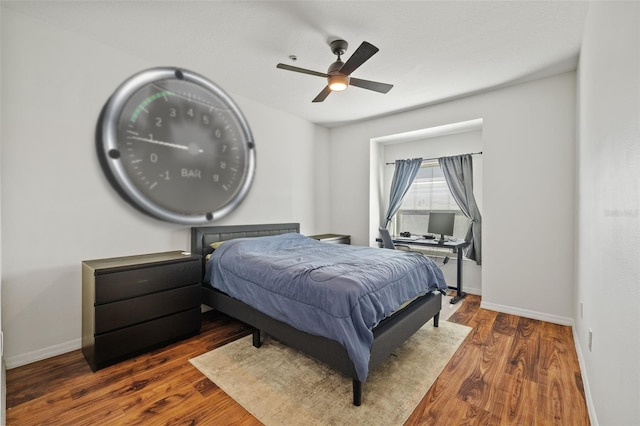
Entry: 0.8bar
